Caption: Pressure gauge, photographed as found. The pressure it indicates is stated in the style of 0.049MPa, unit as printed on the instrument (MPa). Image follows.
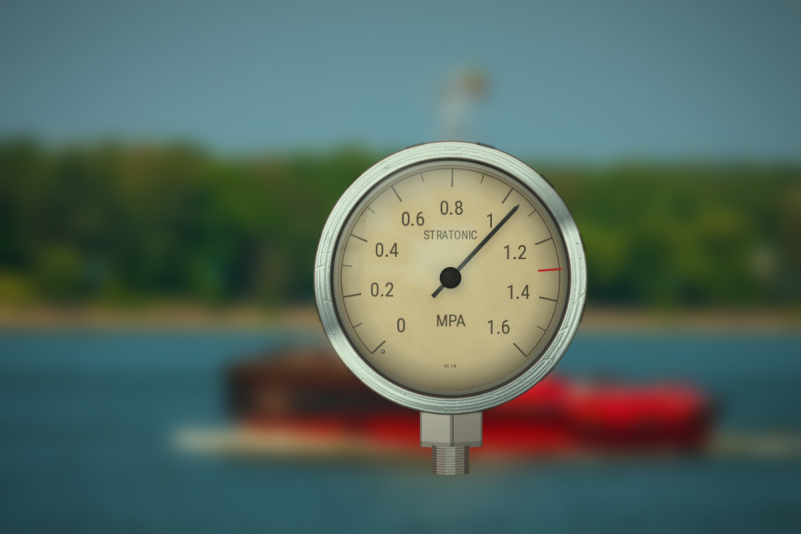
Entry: 1.05MPa
